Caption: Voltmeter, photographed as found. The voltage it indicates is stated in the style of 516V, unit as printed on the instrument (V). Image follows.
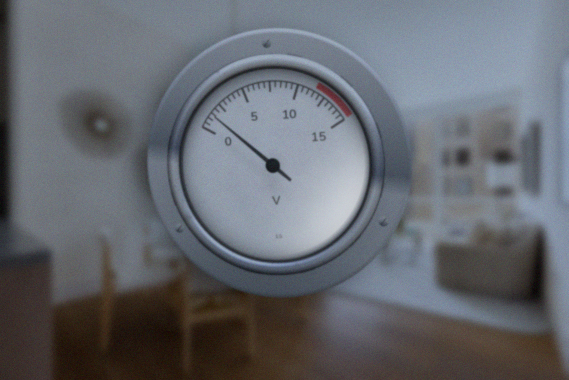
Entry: 1.5V
